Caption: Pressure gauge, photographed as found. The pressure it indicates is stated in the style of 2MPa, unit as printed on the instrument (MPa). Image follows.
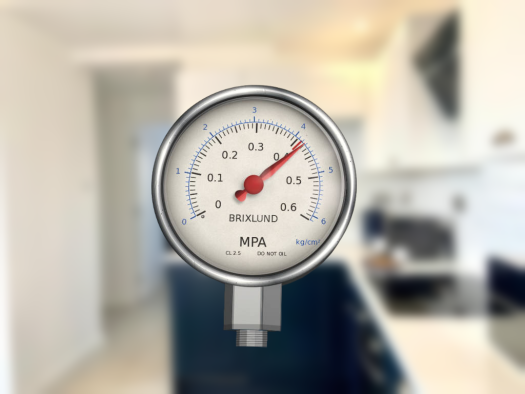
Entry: 0.42MPa
